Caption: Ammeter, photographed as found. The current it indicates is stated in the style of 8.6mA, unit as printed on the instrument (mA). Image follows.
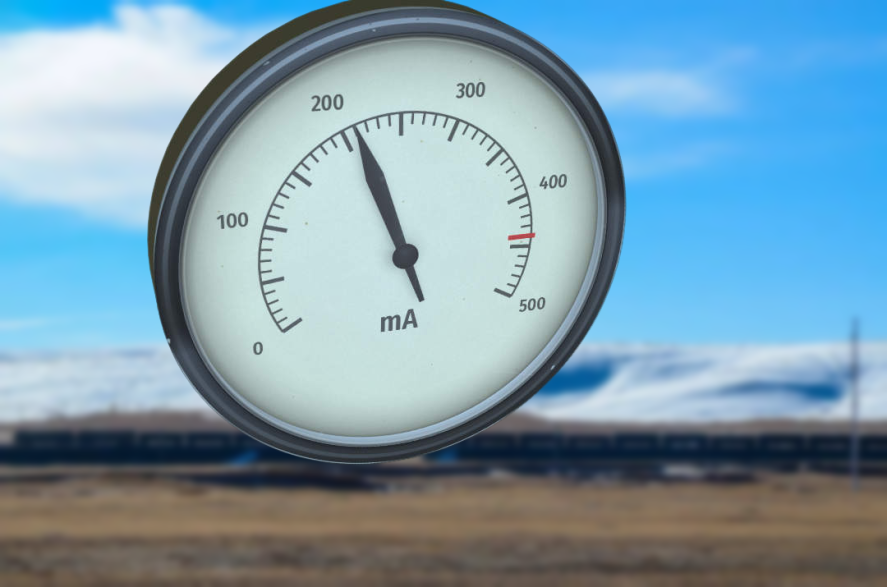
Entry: 210mA
